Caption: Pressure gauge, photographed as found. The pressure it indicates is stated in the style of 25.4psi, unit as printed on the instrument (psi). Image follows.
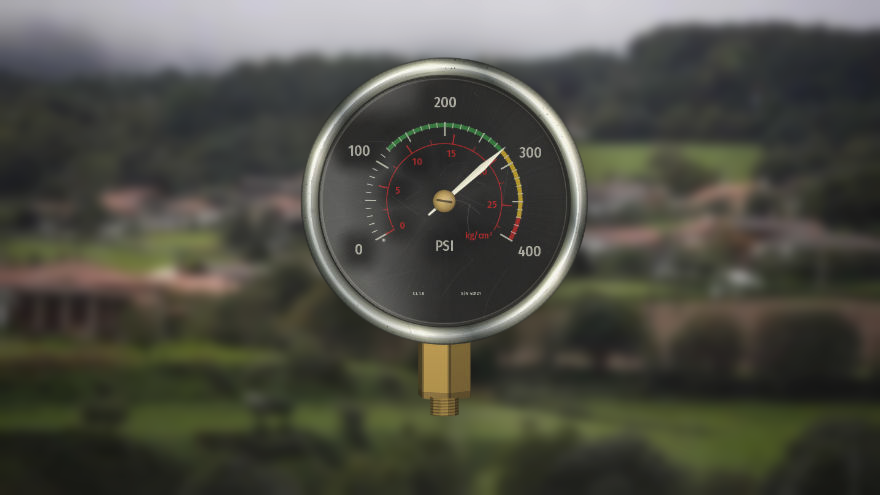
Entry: 280psi
